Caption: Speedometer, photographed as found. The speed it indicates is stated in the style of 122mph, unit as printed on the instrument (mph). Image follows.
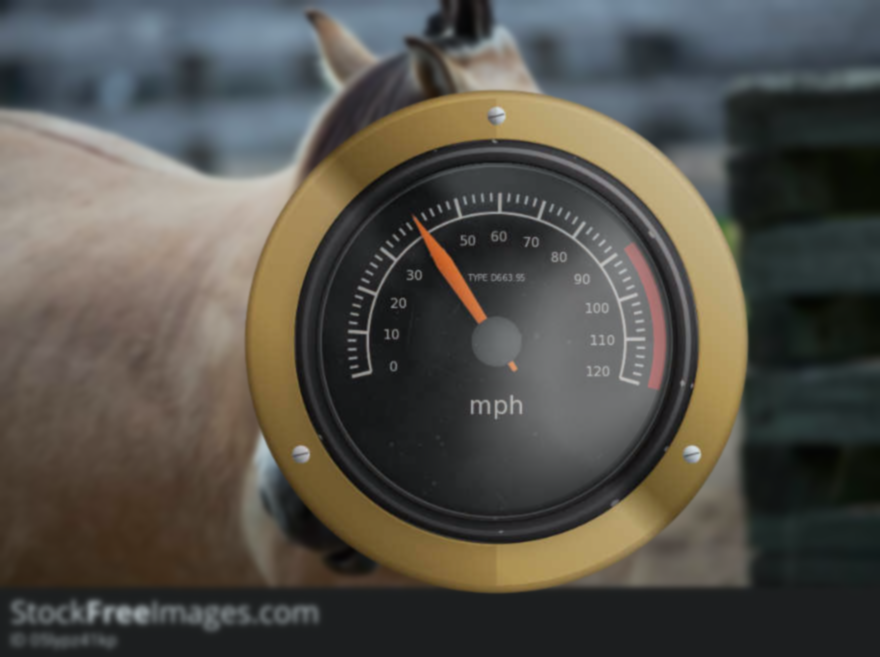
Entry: 40mph
